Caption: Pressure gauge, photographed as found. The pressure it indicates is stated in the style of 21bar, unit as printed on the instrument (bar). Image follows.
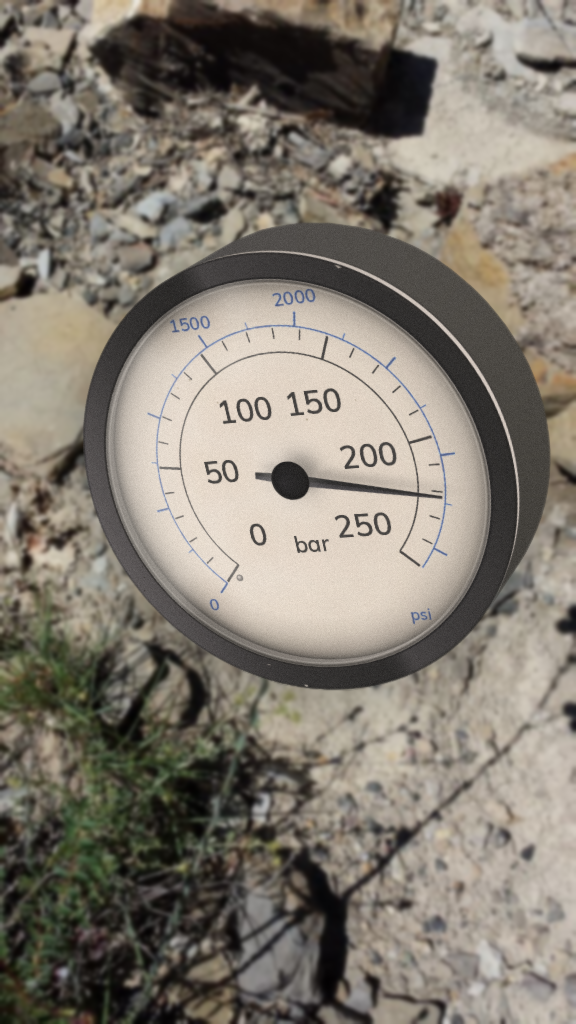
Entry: 220bar
